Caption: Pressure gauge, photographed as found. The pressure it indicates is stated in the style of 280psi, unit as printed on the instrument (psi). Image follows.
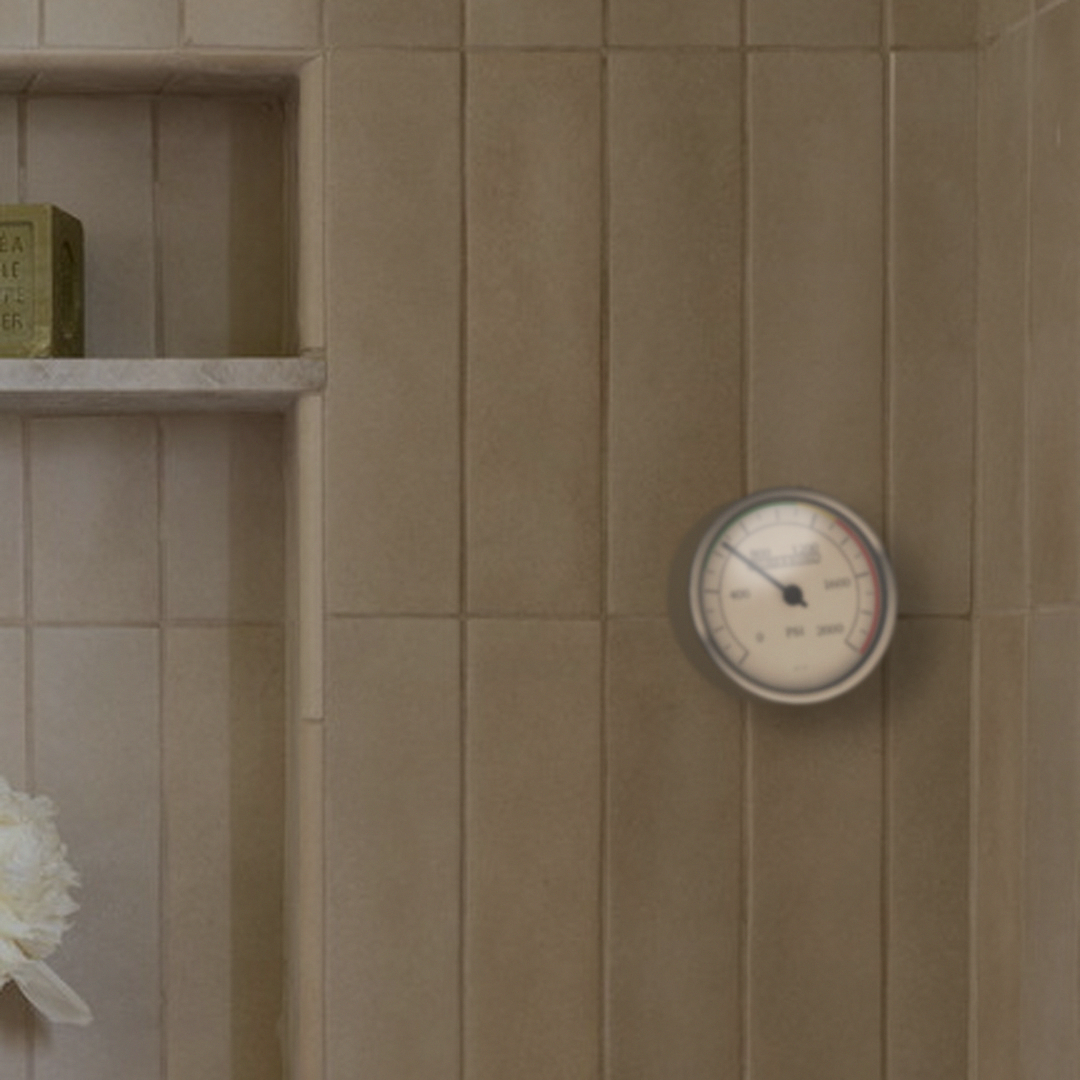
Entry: 650psi
